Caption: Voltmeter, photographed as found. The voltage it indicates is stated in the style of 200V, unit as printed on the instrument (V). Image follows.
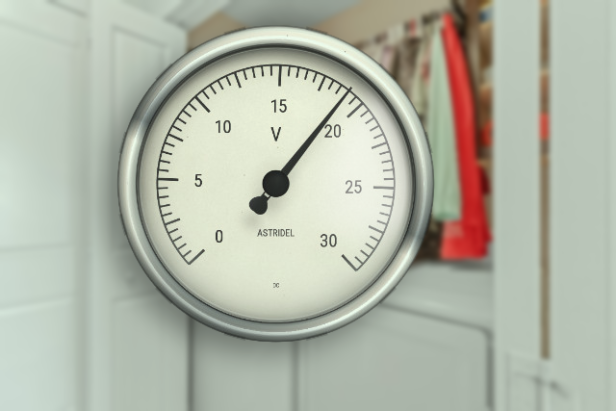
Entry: 19V
